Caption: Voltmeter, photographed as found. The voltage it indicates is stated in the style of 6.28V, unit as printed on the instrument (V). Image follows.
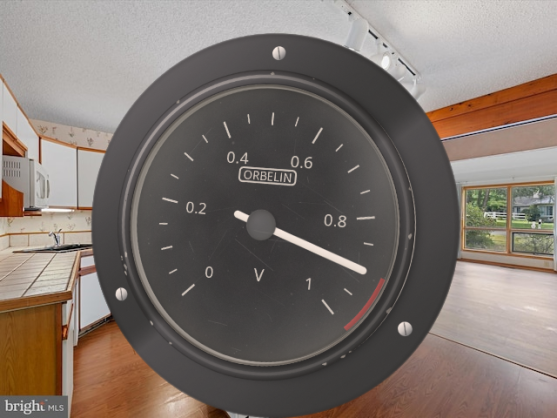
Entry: 0.9V
